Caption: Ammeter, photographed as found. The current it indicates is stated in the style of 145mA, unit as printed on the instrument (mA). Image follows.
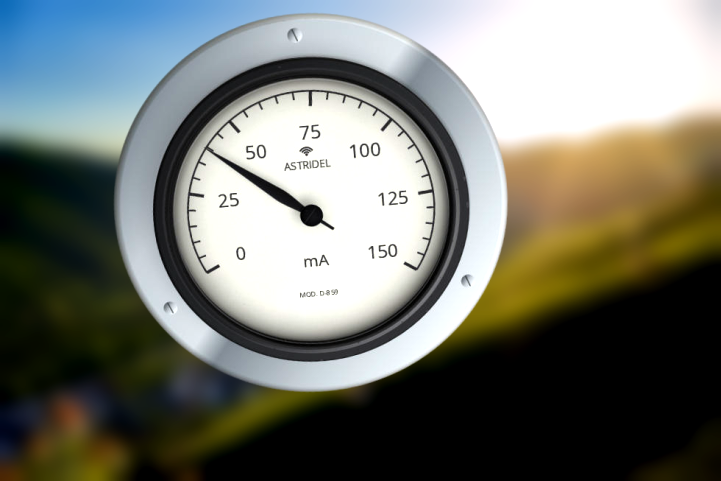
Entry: 40mA
